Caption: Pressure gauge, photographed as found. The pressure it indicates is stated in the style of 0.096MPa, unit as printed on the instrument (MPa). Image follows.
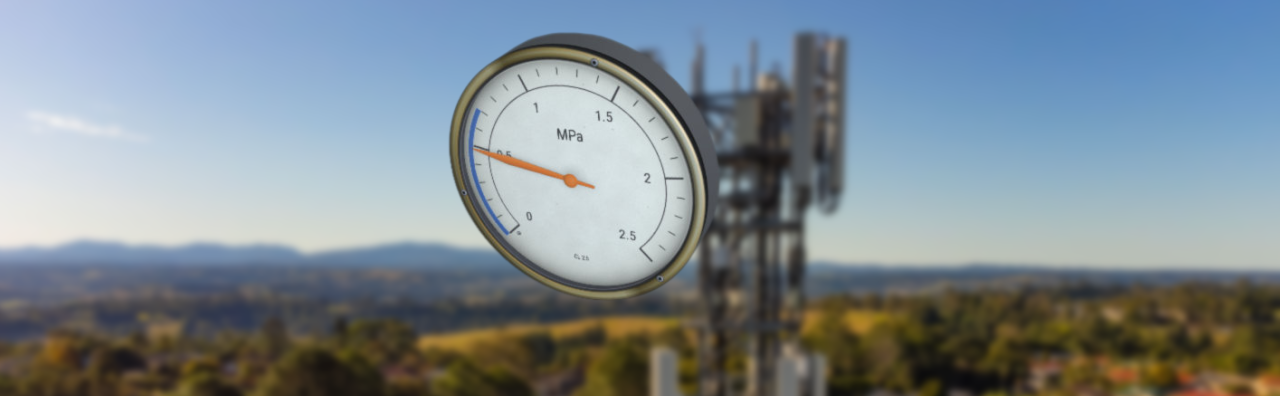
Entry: 0.5MPa
